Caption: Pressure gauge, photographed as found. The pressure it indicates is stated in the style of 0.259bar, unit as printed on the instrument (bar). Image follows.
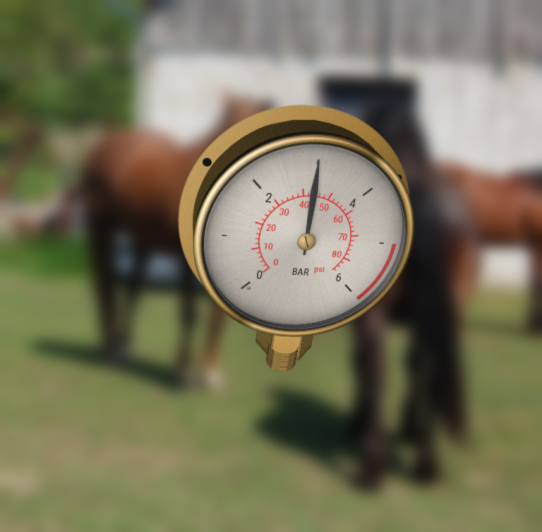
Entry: 3bar
